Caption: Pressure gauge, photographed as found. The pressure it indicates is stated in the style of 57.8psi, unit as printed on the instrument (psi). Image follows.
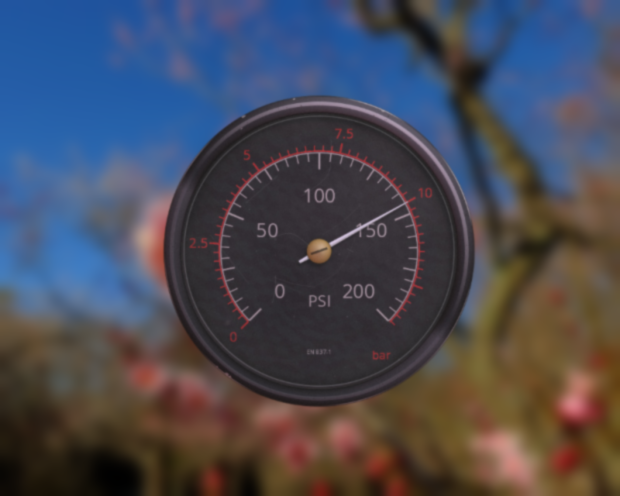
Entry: 145psi
